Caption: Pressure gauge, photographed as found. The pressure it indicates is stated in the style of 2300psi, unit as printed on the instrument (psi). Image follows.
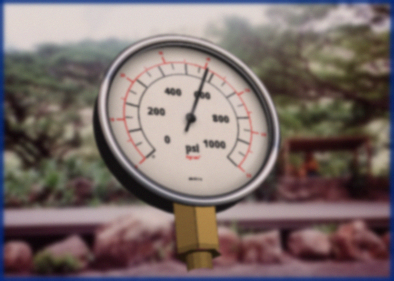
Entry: 575psi
